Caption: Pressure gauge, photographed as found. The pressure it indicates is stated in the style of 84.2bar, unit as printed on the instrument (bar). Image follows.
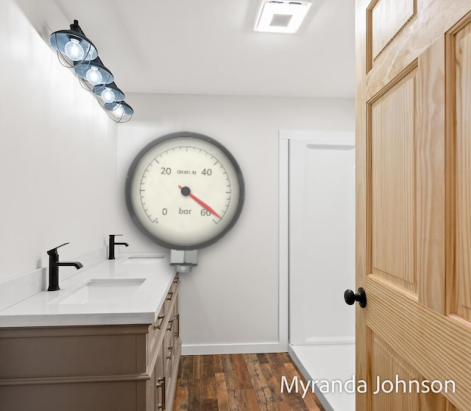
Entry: 58bar
